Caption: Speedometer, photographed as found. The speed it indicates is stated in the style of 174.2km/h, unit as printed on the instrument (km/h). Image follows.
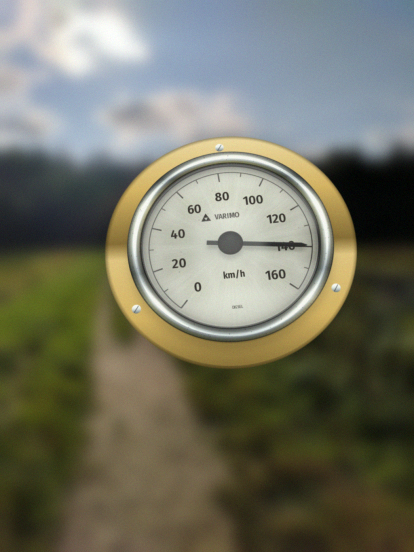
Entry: 140km/h
